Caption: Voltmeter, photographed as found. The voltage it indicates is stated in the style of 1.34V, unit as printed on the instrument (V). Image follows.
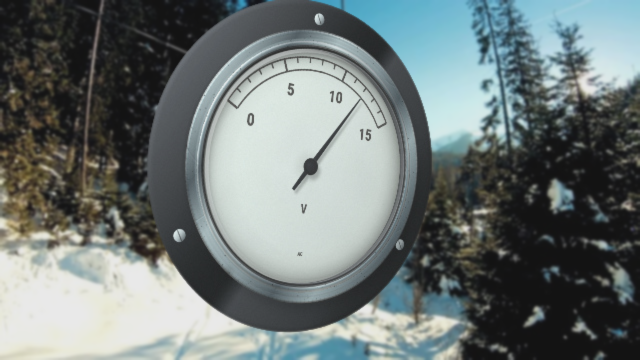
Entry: 12V
